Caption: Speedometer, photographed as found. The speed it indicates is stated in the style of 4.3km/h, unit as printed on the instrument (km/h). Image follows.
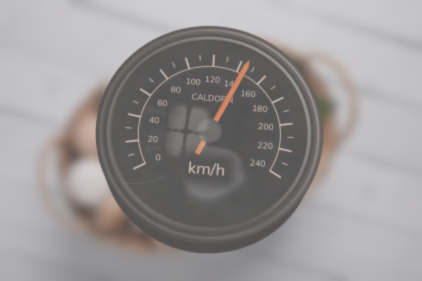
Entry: 145km/h
